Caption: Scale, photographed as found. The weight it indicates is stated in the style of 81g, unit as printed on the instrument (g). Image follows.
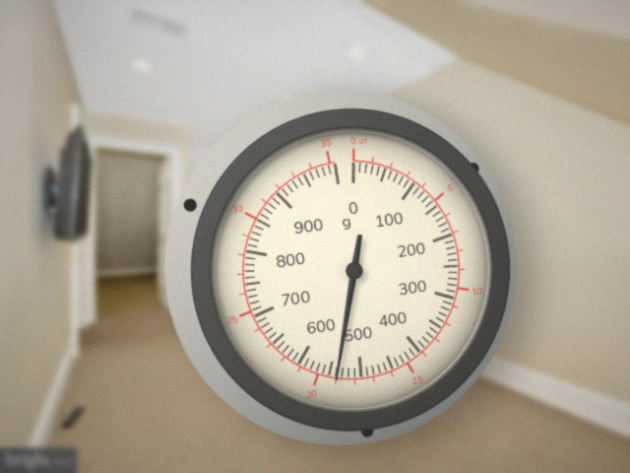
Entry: 540g
